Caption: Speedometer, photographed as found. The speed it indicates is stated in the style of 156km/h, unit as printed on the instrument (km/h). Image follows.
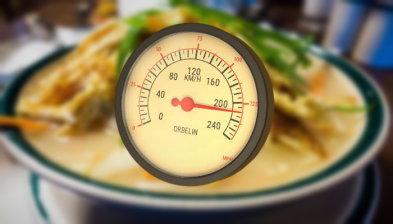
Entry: 210km/h
